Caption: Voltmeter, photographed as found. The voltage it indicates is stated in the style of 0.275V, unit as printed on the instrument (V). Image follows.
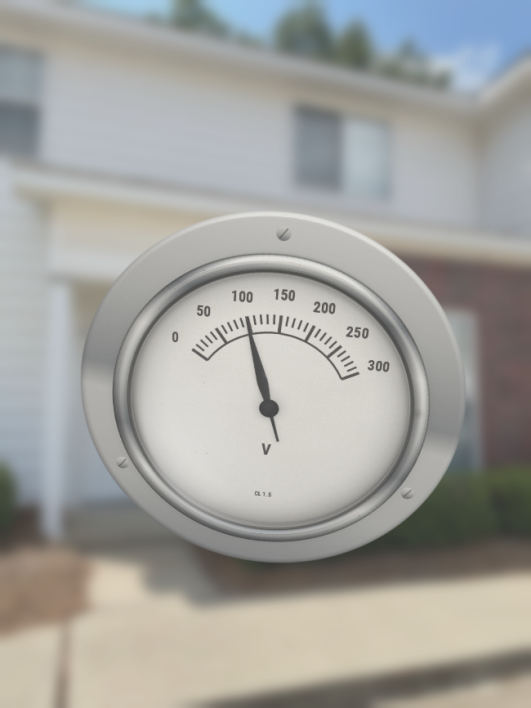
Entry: 100V
